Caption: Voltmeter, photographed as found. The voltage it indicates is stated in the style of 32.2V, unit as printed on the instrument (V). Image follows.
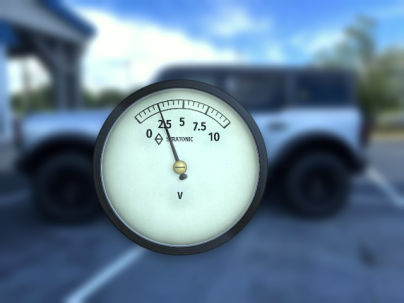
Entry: 2.5V
